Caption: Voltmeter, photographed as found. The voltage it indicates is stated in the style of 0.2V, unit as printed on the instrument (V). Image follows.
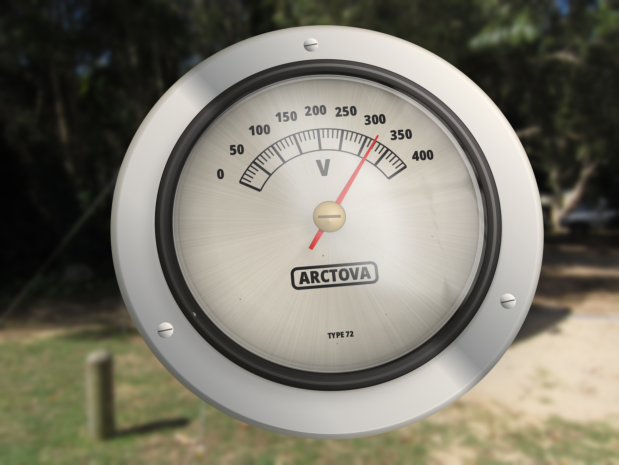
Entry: 320V
